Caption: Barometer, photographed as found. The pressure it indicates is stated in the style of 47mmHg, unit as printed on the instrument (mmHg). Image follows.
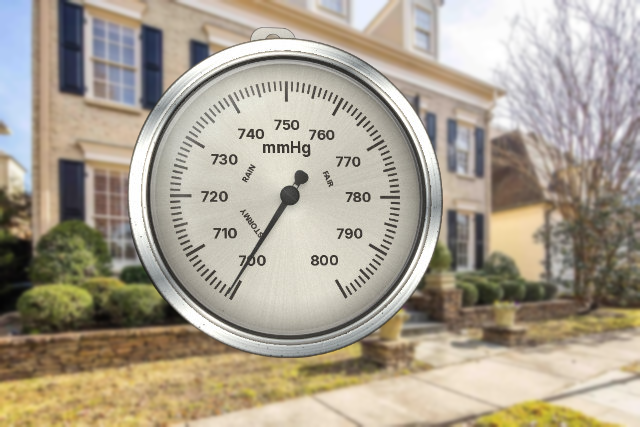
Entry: 701mmHg
